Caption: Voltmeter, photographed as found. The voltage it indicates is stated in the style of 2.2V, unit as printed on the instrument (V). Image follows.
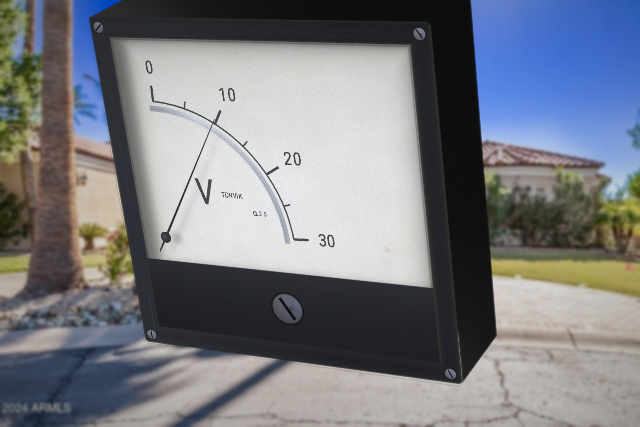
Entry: 10V
